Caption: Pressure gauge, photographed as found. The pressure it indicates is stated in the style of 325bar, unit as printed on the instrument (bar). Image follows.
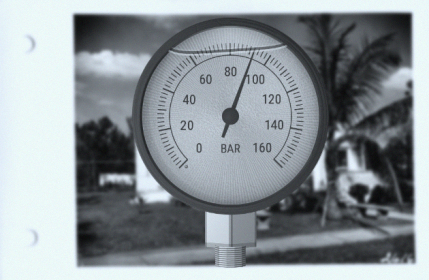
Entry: 92bar
